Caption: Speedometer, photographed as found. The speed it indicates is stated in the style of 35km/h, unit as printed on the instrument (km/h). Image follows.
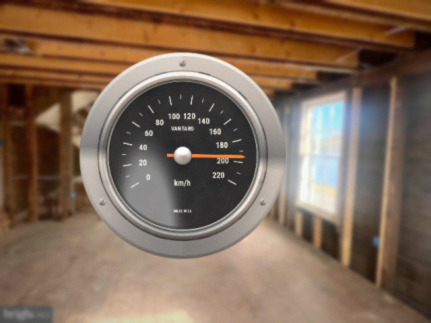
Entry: 195km/h
